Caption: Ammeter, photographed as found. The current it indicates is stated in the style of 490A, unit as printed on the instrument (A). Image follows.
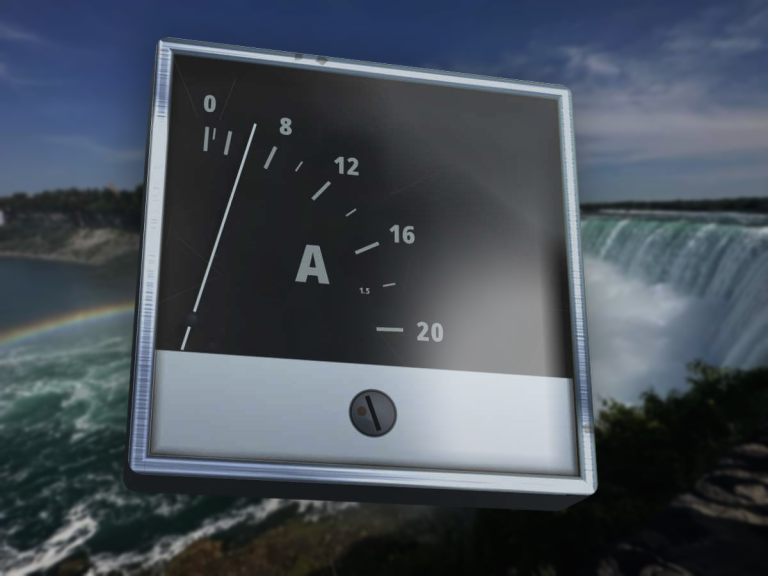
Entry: 6A
